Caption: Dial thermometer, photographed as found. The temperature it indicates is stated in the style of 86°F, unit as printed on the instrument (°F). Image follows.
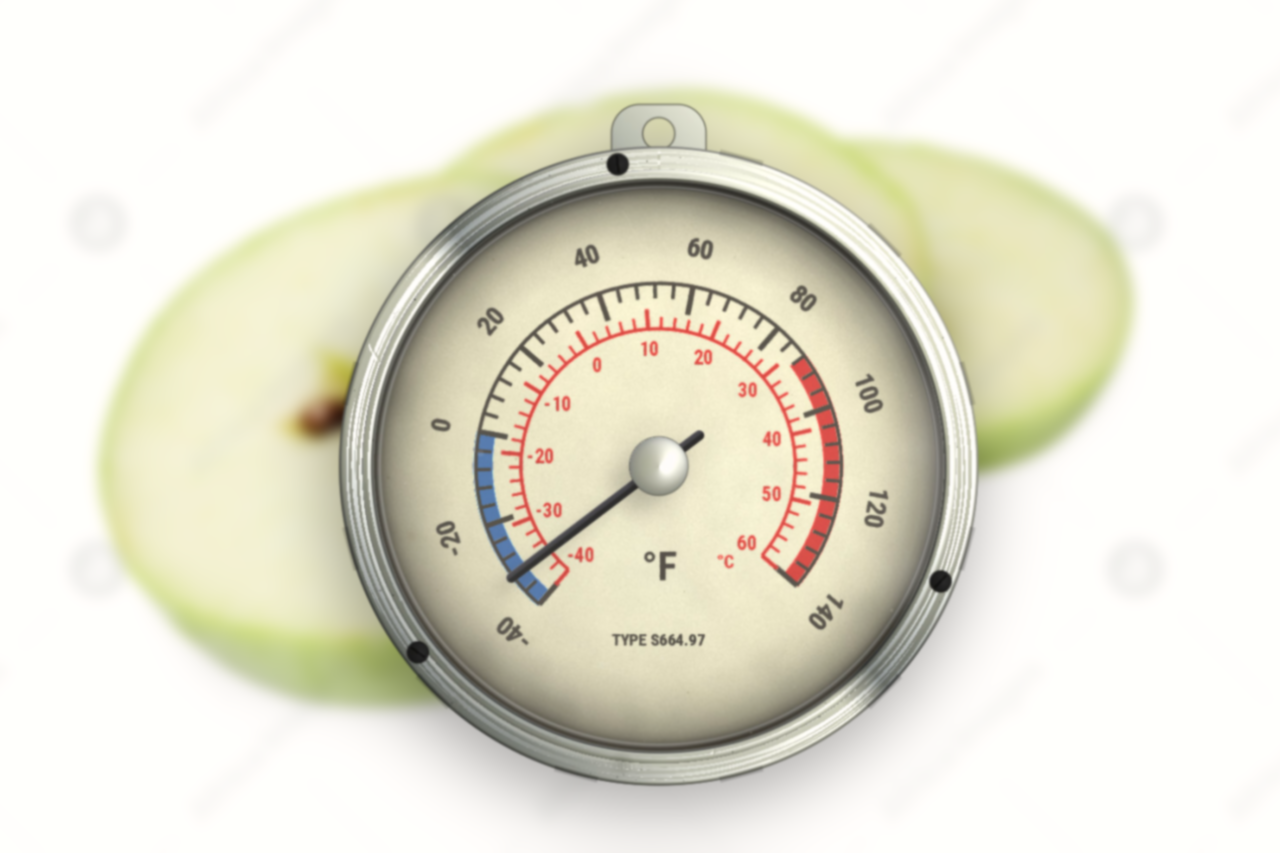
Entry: -32°F
